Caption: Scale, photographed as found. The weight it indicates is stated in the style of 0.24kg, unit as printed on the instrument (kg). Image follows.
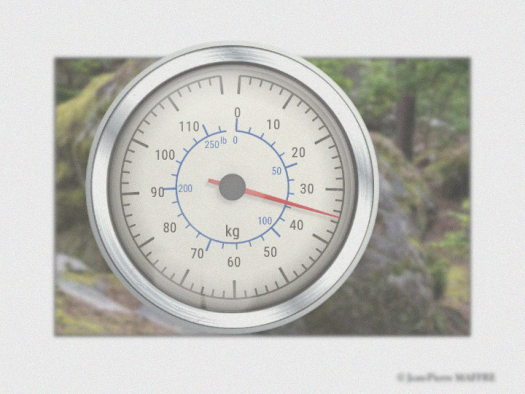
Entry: 35kg
